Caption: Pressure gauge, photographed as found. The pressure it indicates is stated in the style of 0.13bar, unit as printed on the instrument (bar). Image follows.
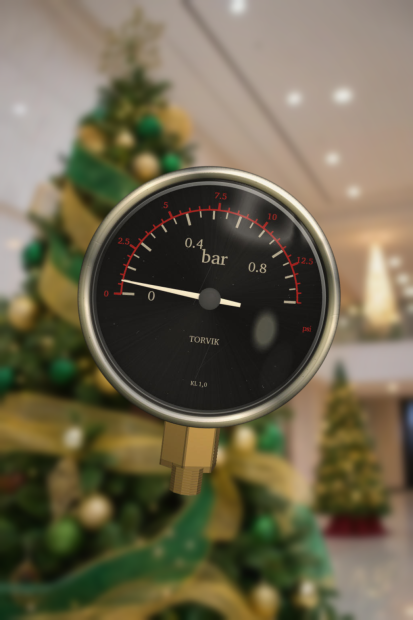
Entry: 0.05bar
